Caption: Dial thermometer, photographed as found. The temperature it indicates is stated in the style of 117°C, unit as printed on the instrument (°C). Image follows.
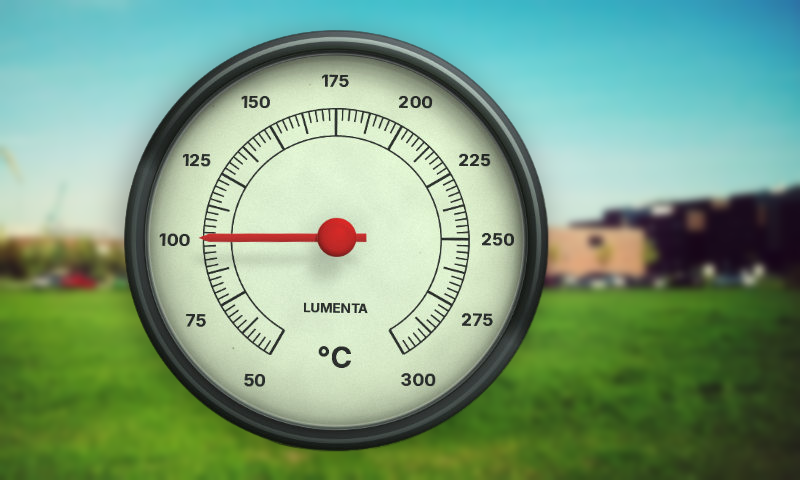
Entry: 100°C
